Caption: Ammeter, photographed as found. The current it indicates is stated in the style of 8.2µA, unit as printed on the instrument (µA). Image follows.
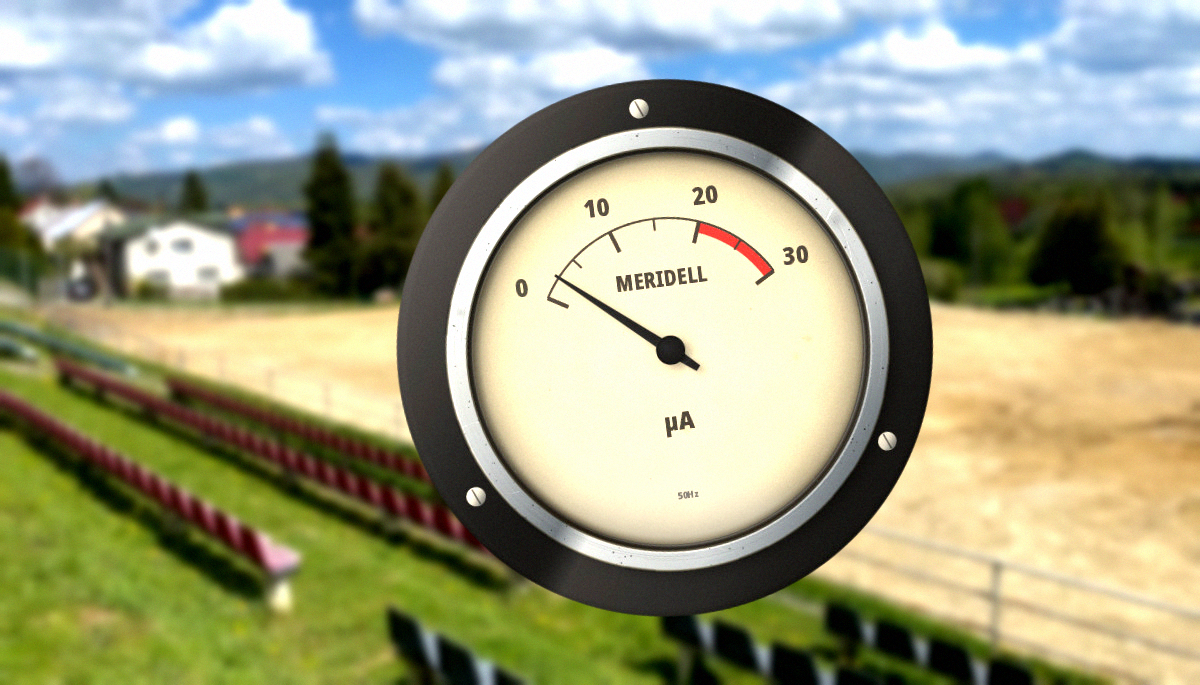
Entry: 2.5µA
